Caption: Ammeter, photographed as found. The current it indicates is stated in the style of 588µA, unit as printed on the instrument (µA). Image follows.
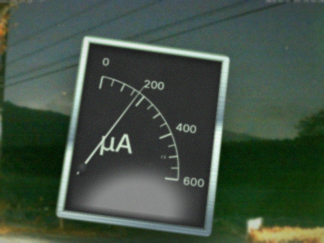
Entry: 175µA
